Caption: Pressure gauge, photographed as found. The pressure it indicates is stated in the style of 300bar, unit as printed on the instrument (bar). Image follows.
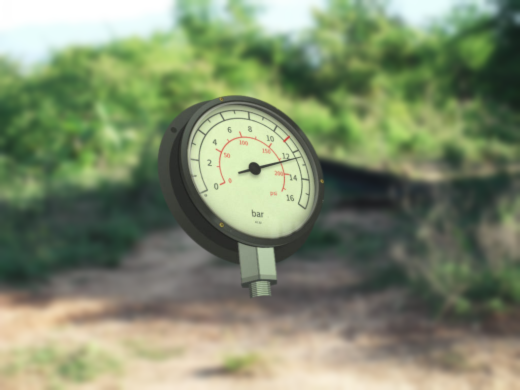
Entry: 12.5bar
